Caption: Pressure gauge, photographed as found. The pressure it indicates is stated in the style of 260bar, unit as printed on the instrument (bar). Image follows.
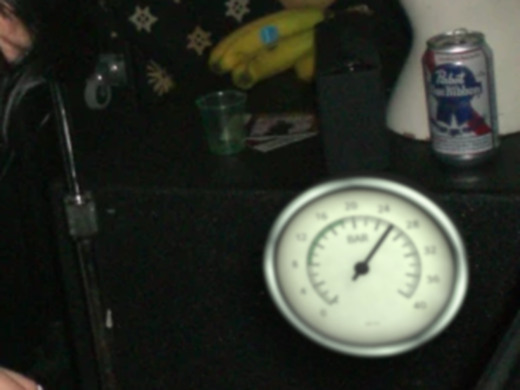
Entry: 26bar
